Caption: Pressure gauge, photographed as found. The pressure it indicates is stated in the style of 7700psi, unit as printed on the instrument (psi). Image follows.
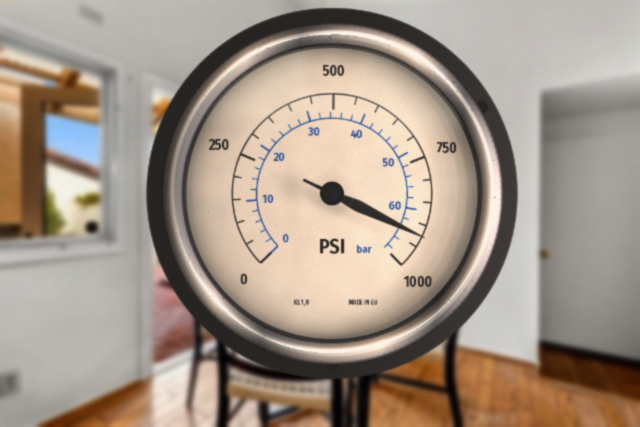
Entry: 925psi
